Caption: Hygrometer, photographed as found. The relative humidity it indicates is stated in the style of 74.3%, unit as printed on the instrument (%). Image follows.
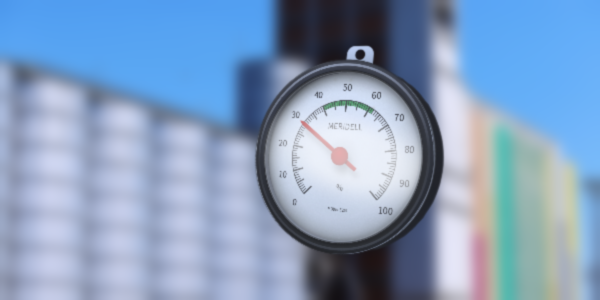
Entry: 30%
